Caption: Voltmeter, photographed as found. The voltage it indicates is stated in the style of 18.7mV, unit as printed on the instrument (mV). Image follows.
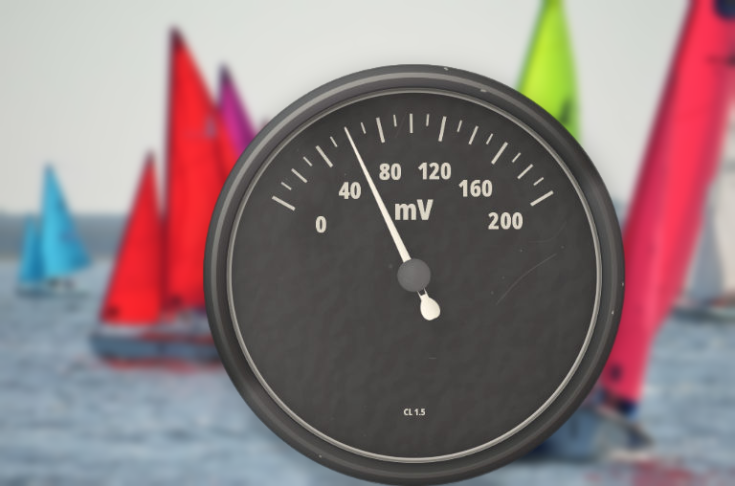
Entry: 60mV
